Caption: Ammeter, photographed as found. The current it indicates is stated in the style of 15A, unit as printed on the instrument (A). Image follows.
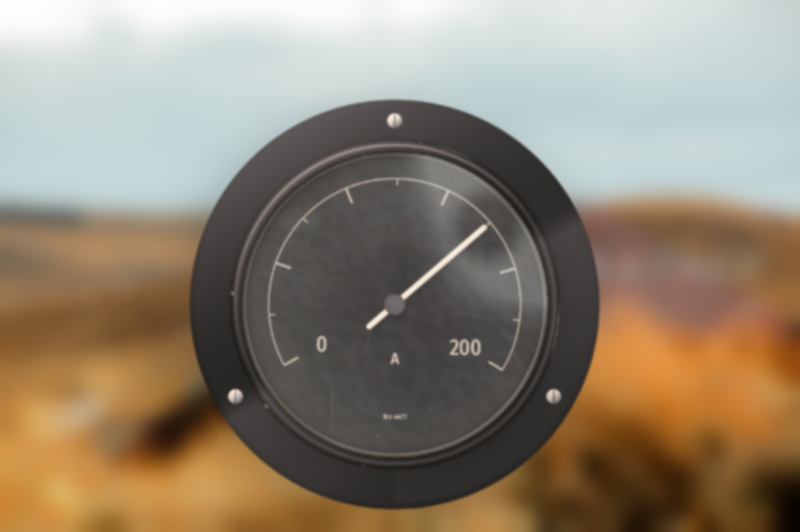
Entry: 140A
